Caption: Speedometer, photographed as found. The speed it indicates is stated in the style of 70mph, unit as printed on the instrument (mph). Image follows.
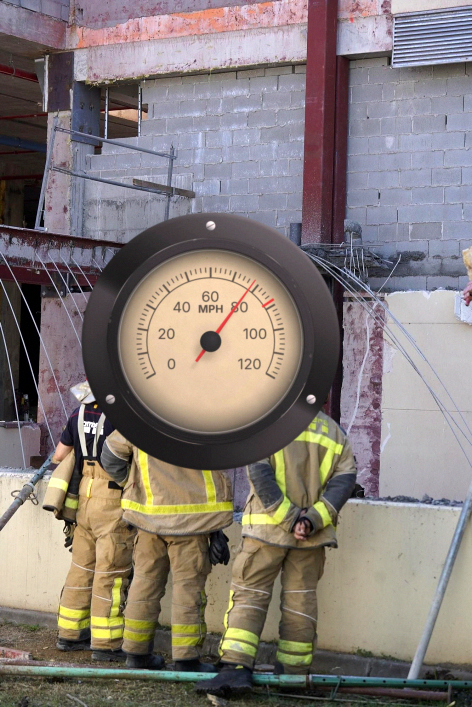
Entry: 78mph
